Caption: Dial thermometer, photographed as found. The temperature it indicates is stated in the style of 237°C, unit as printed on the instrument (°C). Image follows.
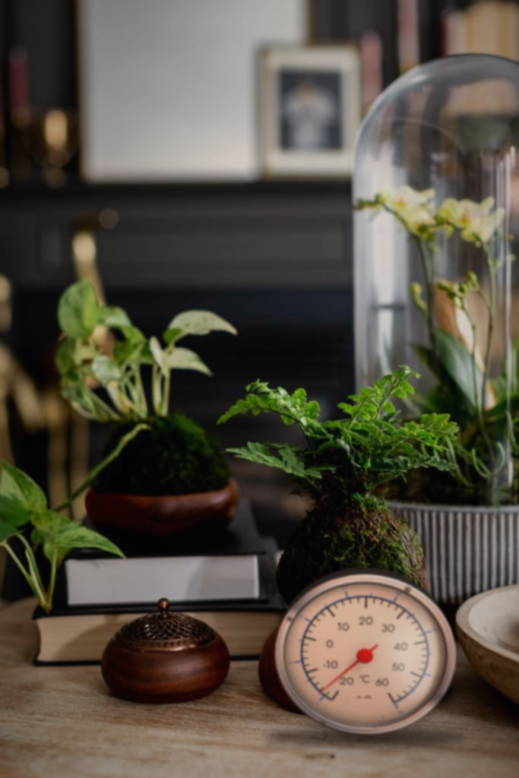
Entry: -16°C
